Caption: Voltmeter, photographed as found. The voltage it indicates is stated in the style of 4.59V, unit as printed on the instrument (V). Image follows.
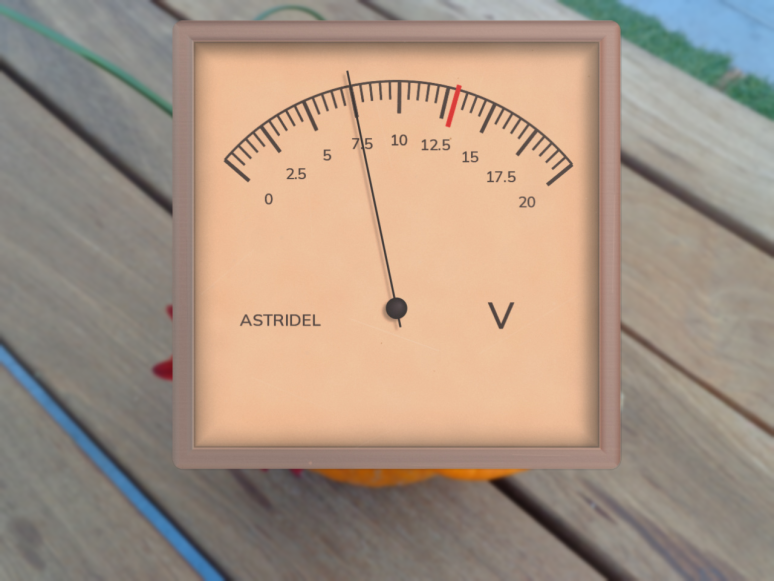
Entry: 7.5V
